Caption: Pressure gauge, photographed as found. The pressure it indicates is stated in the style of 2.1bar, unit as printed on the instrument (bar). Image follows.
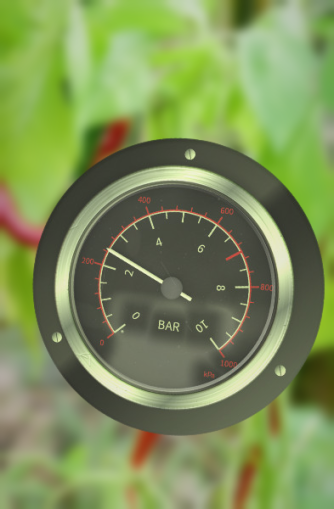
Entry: 2.5bar
